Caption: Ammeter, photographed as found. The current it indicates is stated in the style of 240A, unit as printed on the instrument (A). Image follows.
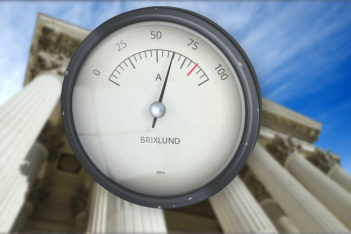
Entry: 65A
